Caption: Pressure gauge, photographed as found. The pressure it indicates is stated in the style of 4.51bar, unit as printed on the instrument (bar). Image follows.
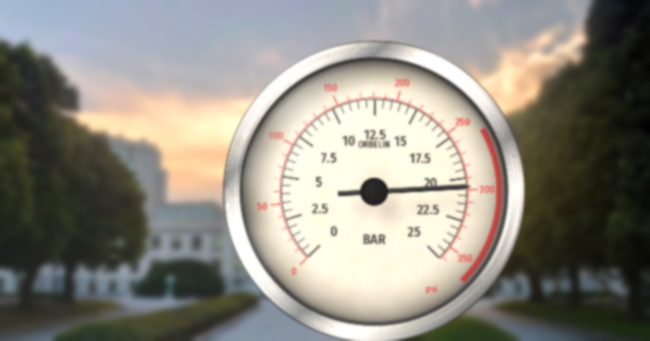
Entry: 20.5bar
